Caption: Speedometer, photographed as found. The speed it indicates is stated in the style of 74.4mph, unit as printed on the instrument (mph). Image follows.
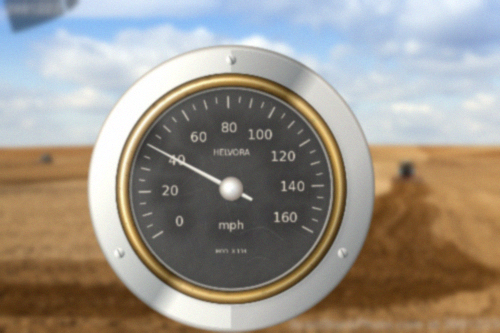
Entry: 40mph
